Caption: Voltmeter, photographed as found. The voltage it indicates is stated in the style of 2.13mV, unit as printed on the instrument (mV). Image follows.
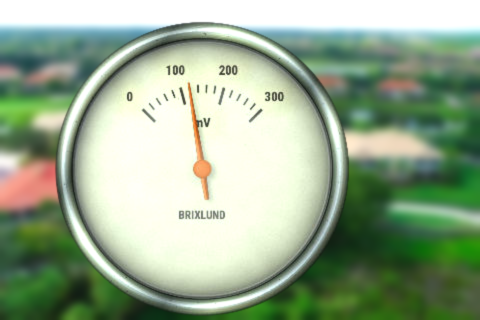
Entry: 120mV
